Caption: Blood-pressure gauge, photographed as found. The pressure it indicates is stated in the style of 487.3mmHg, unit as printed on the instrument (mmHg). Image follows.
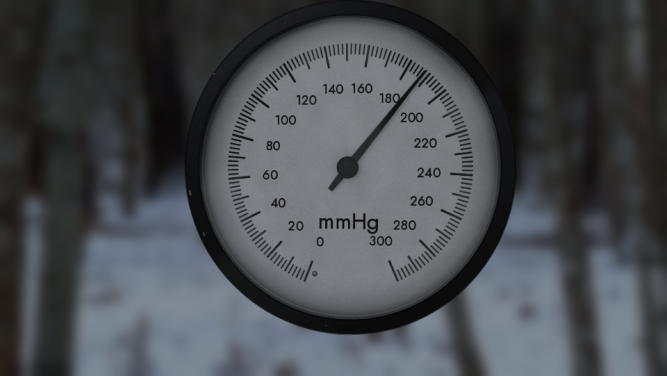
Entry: 188mmHg
